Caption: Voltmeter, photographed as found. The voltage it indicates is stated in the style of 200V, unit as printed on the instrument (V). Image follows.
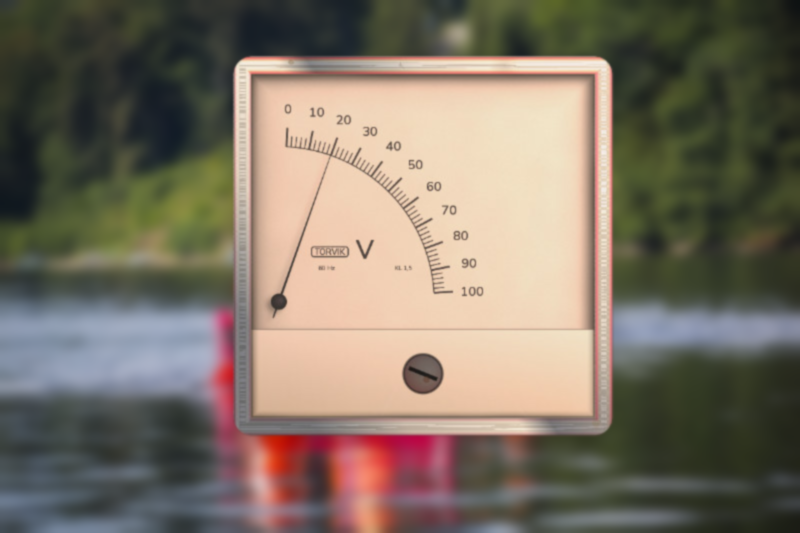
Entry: 20V
